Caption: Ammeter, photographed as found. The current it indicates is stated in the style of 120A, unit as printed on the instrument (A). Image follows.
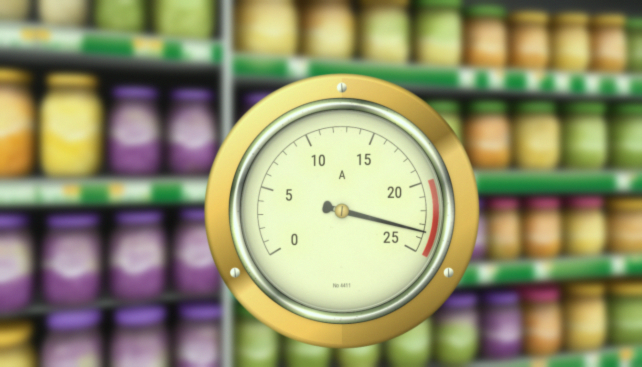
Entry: 23.5A
